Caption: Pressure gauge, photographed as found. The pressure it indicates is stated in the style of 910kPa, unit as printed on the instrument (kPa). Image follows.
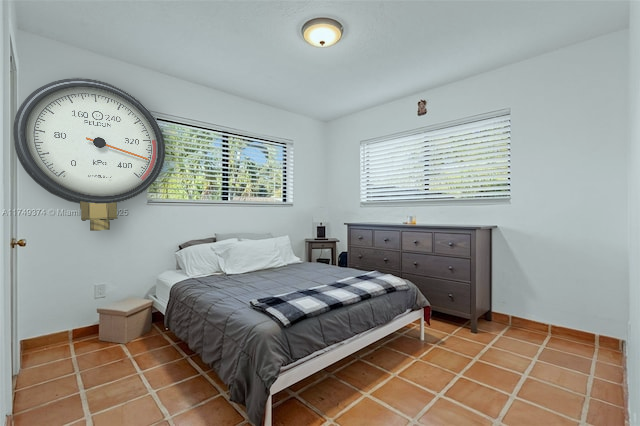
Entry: 360kPa
